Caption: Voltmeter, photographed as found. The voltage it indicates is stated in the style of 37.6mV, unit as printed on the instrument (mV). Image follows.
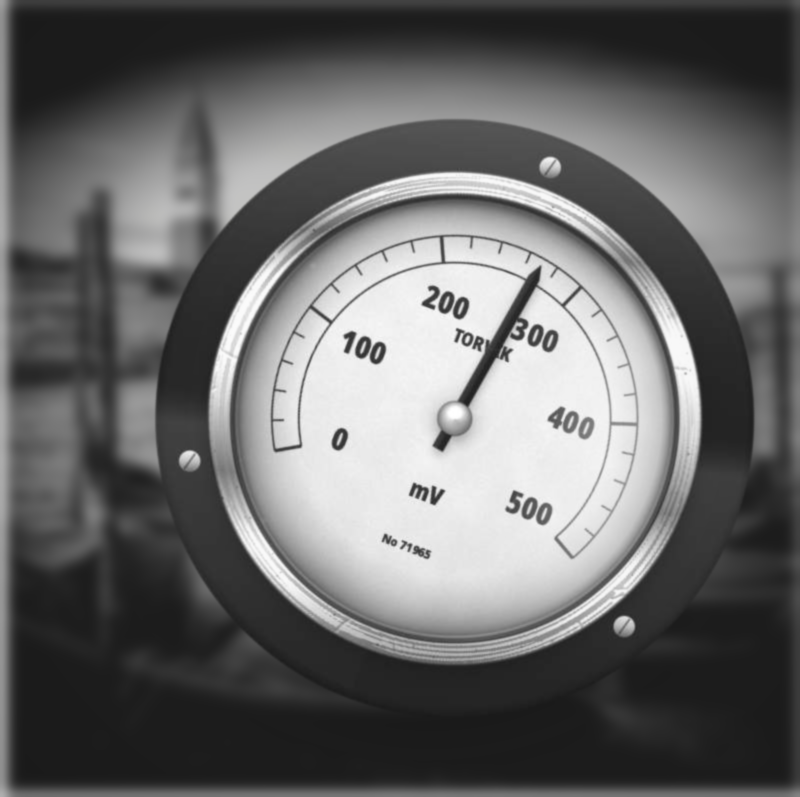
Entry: 270mV
